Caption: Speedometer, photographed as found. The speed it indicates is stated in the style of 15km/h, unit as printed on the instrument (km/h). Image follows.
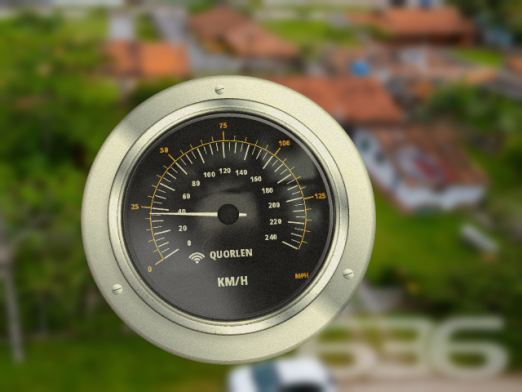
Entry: 35km/h
